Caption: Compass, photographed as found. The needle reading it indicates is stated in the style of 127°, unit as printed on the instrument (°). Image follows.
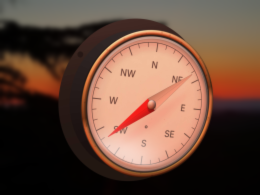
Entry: 230°
